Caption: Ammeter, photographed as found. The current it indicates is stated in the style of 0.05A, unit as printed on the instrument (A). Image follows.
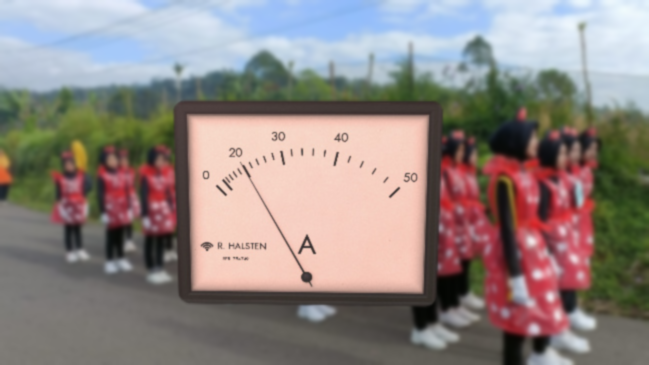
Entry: 20A
